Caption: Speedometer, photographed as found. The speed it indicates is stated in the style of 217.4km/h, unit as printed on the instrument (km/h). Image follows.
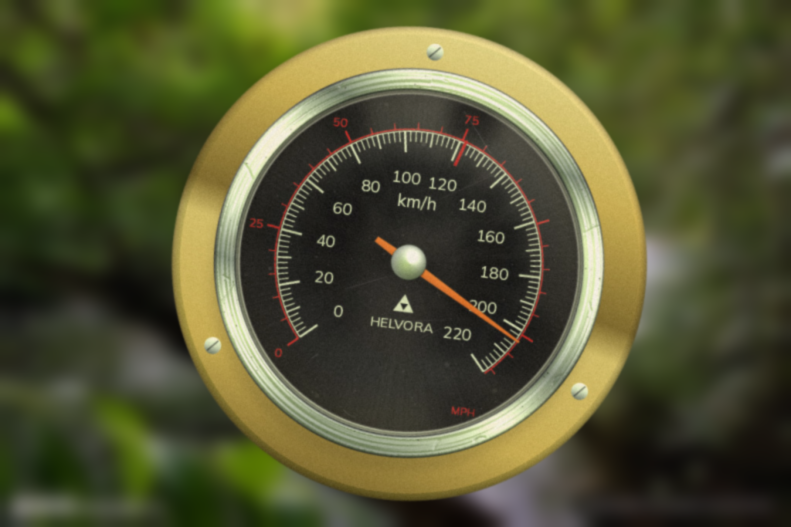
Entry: 204km/h
